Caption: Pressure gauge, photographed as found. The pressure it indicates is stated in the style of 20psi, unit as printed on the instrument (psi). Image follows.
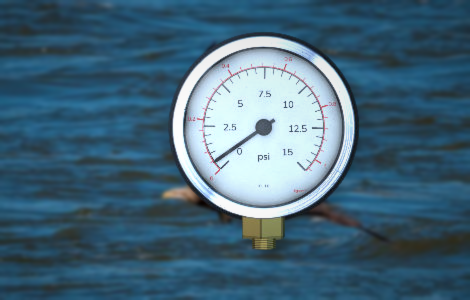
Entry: 0.5psi
